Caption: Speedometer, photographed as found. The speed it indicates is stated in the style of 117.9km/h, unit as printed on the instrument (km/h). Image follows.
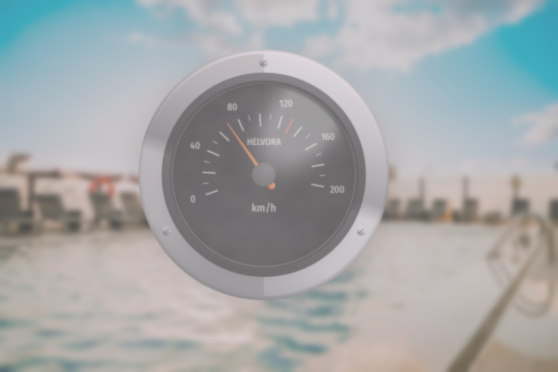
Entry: 70km/h
